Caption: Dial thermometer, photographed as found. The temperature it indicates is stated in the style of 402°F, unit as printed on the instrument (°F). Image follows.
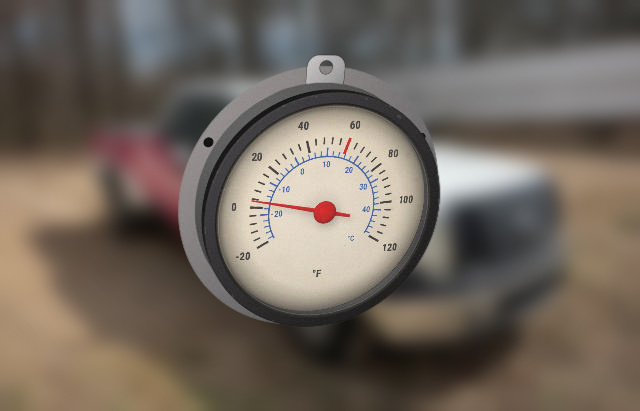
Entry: 4°F
